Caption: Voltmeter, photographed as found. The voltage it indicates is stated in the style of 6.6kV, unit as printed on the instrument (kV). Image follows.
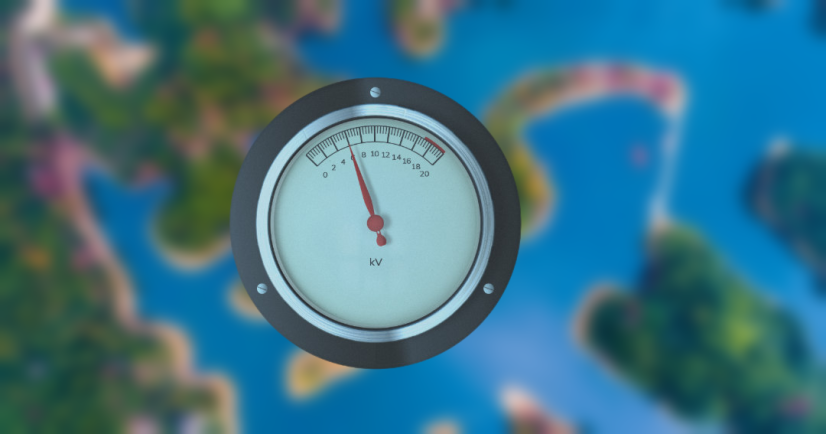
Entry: 6kV
